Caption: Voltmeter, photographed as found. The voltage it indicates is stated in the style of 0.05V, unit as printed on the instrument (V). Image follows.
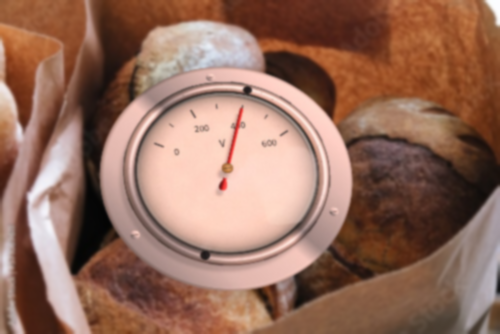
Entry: 400V
